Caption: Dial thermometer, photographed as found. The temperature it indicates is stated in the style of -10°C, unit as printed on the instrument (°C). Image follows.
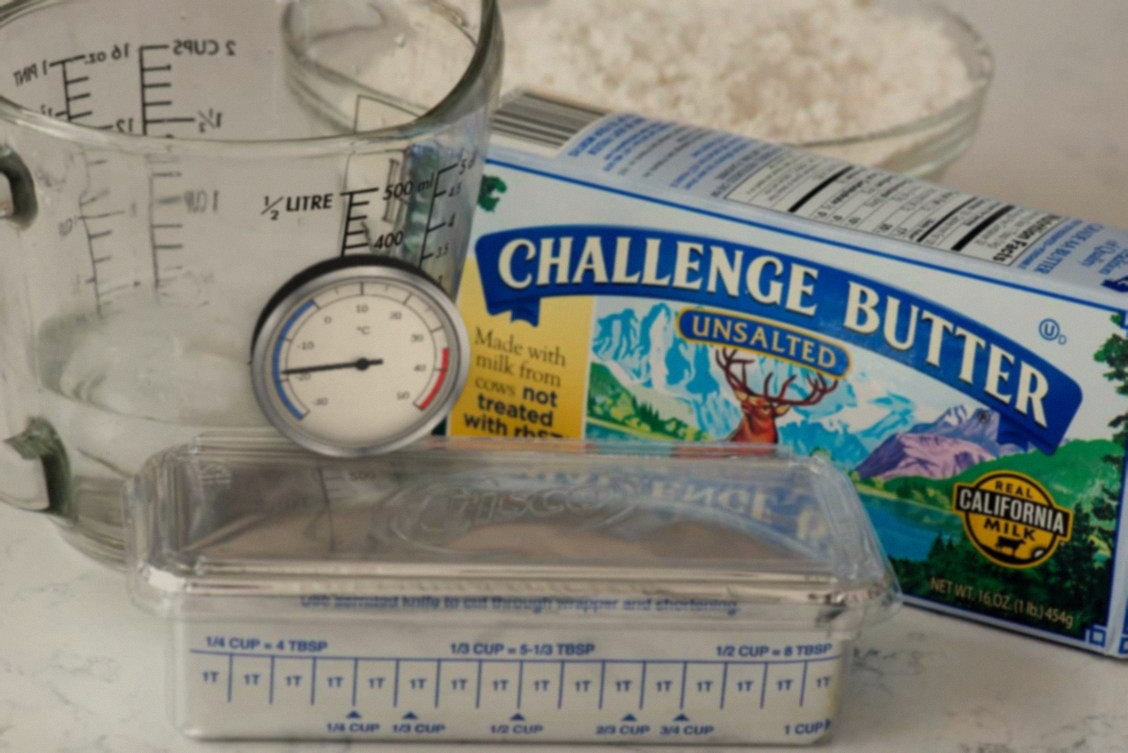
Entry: -17.5°C
